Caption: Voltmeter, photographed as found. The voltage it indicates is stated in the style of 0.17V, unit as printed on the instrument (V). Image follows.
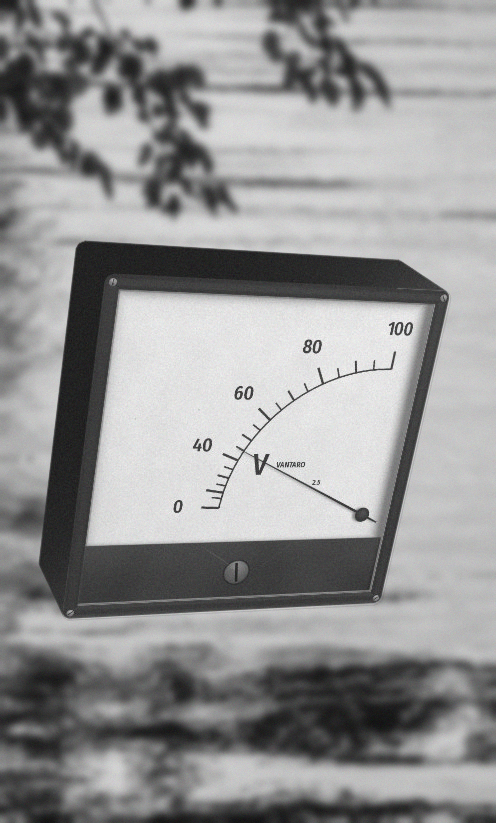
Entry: 45V
